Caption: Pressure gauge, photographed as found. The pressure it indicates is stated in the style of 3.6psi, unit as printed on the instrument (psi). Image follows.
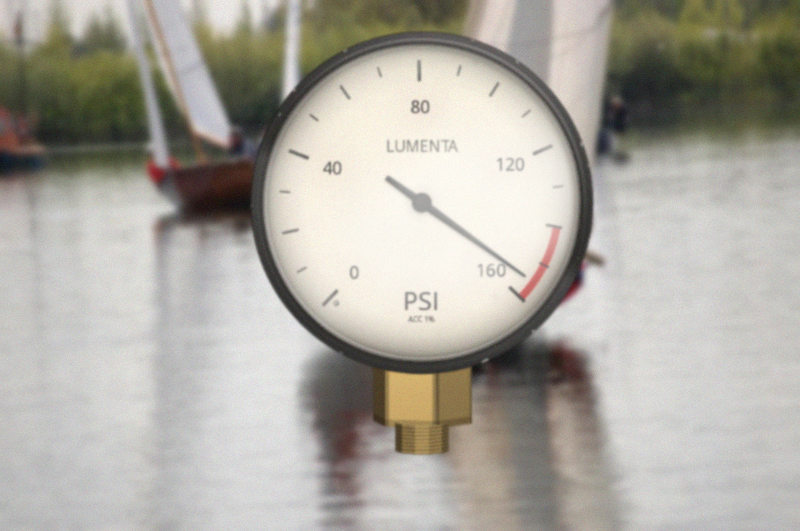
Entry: 155psi
